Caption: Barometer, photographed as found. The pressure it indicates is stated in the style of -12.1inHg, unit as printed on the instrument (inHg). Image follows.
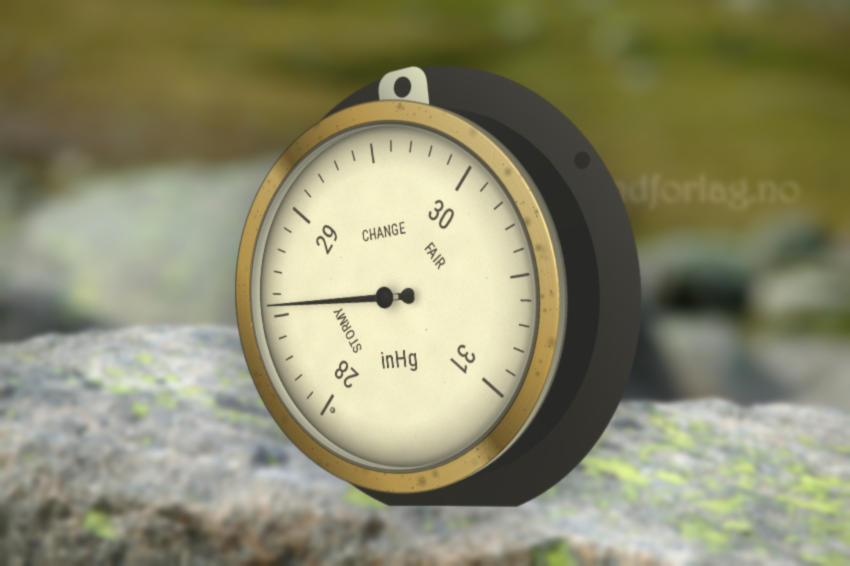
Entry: 28.55inHg
